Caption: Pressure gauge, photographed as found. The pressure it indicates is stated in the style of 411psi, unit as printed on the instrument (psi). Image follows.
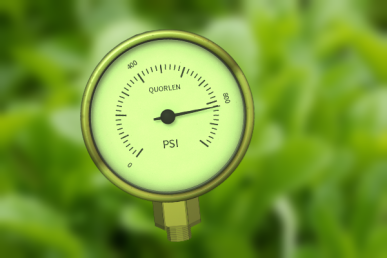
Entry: 820psi
